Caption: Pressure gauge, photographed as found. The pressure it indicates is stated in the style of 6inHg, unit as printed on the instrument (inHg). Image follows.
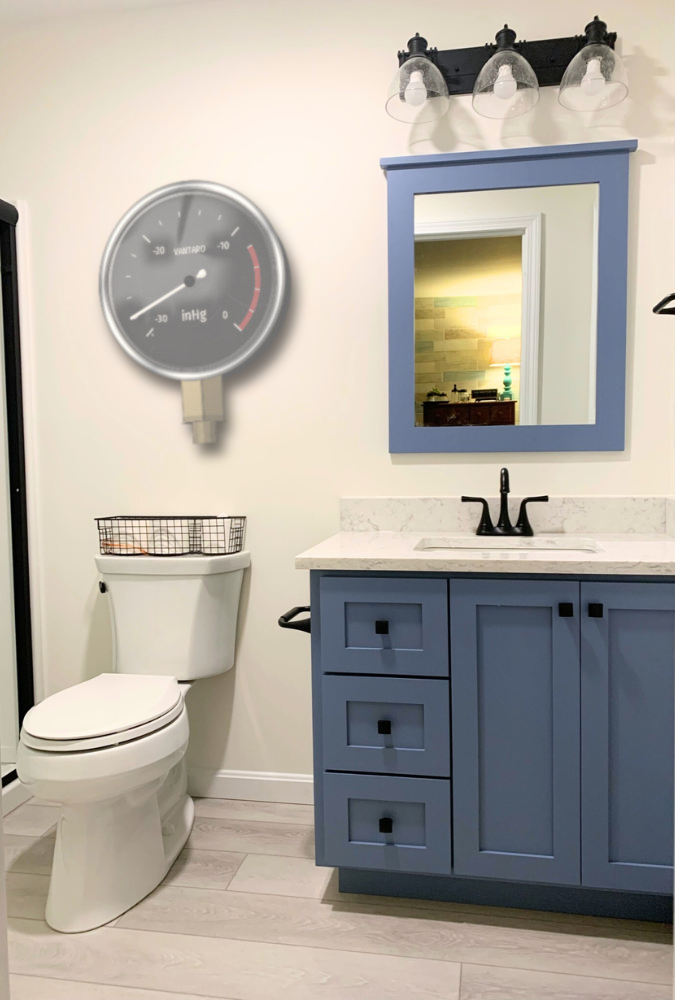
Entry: -28inHg
